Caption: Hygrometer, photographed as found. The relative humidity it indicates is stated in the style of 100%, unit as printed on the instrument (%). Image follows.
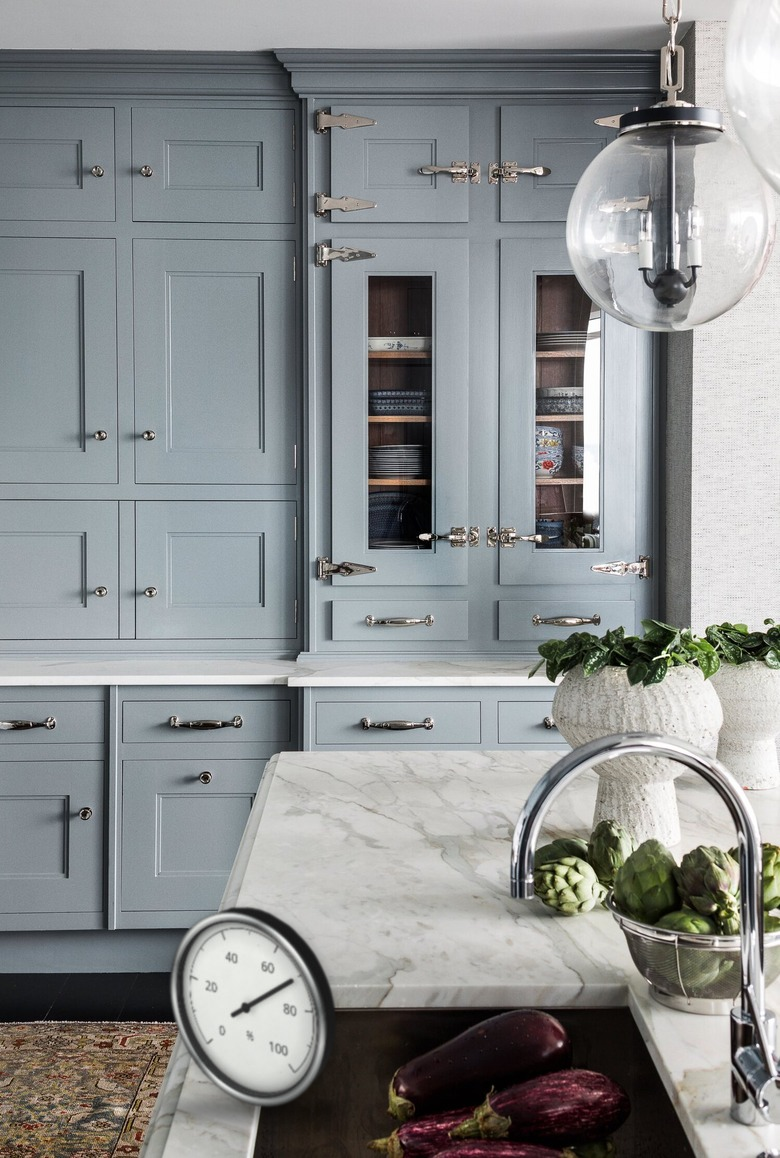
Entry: 70%
